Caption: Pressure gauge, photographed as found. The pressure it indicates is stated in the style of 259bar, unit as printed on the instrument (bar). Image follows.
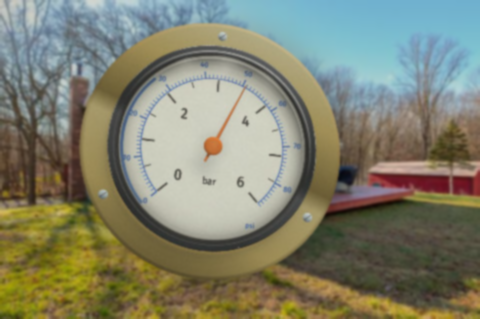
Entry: 3.5bar
